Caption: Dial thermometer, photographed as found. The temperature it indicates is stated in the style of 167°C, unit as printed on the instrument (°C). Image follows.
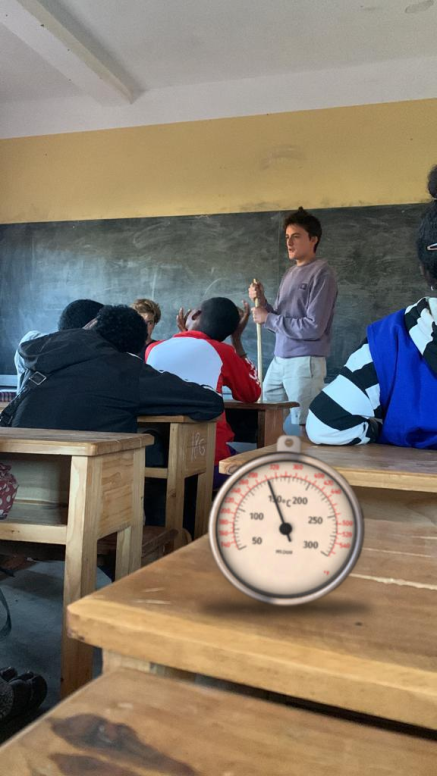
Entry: 150°C
